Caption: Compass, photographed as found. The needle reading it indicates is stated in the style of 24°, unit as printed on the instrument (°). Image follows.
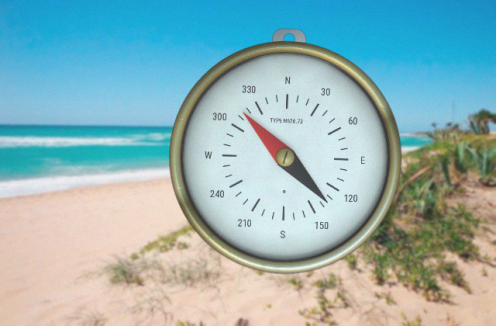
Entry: 315°
